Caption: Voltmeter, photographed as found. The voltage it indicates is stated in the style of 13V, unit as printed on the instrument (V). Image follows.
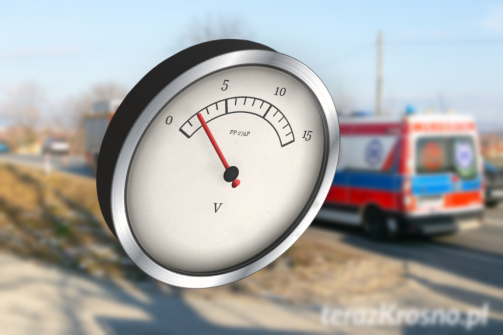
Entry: 2V
